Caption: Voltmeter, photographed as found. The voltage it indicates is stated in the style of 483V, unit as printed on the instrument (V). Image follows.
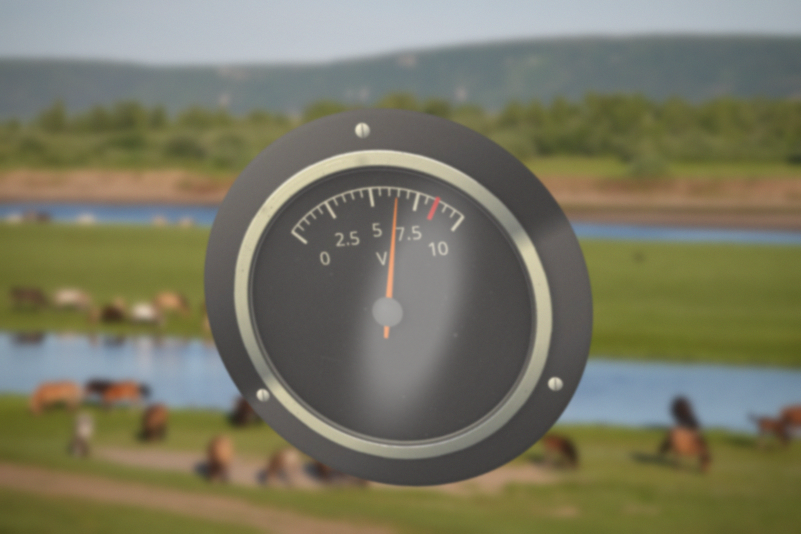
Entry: 6.5V
